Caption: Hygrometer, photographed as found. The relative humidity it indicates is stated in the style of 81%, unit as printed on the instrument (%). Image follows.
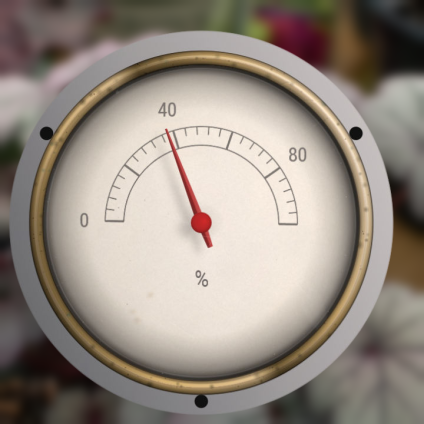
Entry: 38%
